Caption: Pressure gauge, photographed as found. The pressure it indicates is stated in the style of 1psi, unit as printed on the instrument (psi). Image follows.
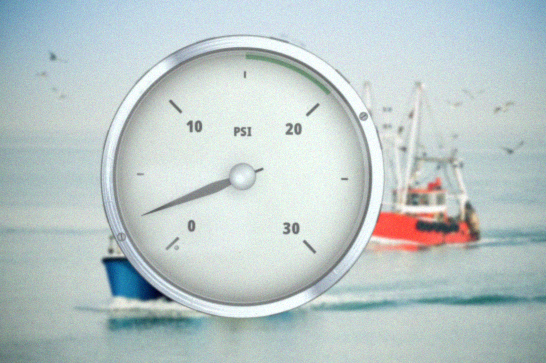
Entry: 2.5psi
